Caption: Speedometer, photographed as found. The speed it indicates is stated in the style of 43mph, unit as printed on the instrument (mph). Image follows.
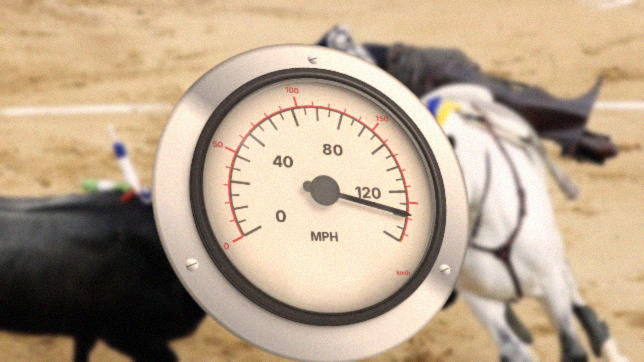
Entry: 130mph
